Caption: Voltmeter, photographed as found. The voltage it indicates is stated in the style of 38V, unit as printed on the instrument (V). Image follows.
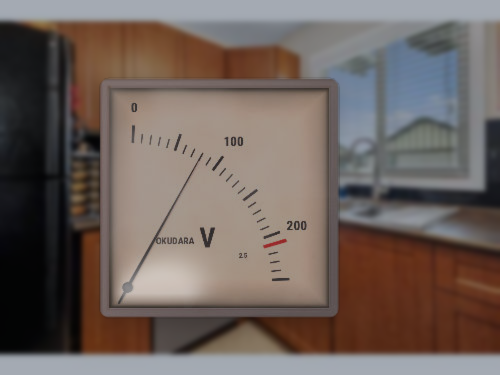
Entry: 80V
